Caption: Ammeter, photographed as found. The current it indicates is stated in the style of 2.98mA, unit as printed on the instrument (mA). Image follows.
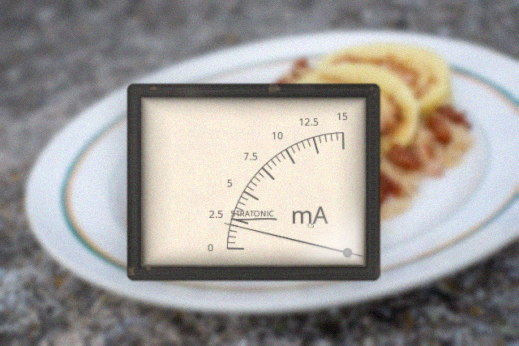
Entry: 2mA
